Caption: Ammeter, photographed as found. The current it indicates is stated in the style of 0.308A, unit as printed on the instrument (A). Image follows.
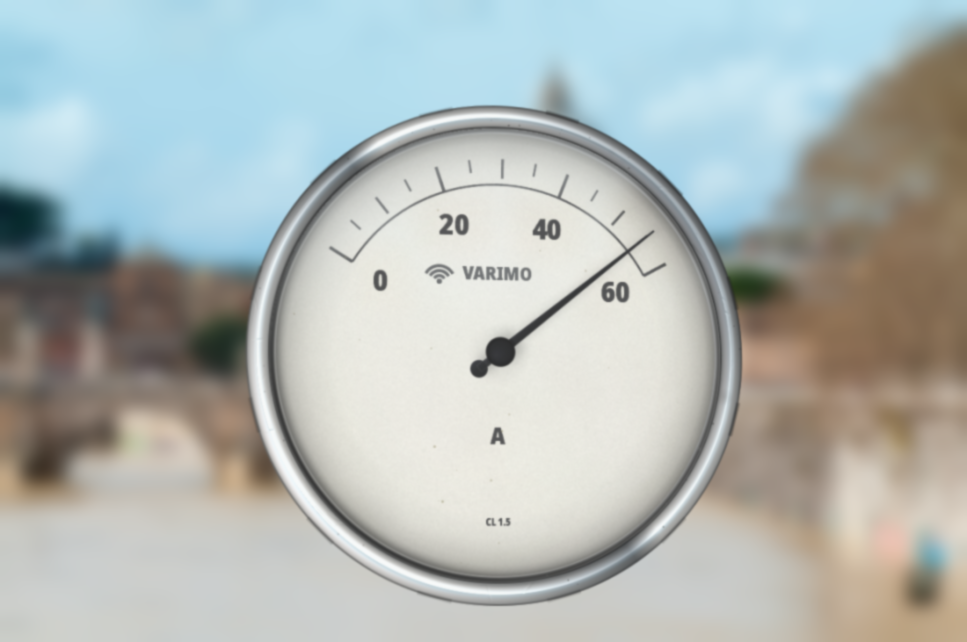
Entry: 55A
